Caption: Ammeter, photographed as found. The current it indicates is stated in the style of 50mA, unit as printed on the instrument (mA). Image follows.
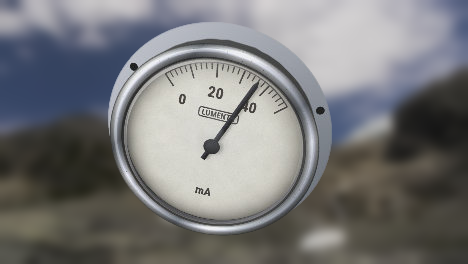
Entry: 36mA
